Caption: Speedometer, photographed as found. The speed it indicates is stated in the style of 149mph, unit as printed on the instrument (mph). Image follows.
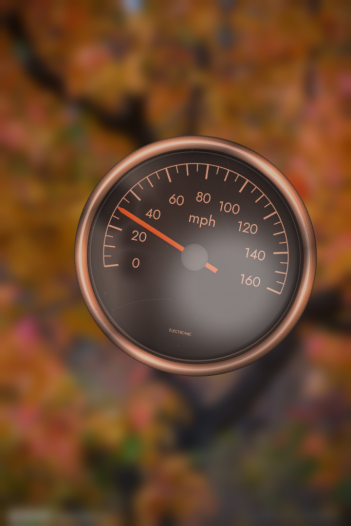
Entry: 30mph
